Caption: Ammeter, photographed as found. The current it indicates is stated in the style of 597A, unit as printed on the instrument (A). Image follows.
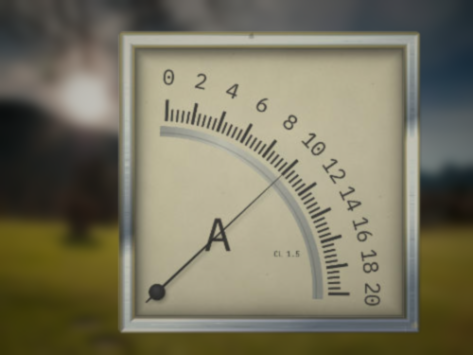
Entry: 10A
